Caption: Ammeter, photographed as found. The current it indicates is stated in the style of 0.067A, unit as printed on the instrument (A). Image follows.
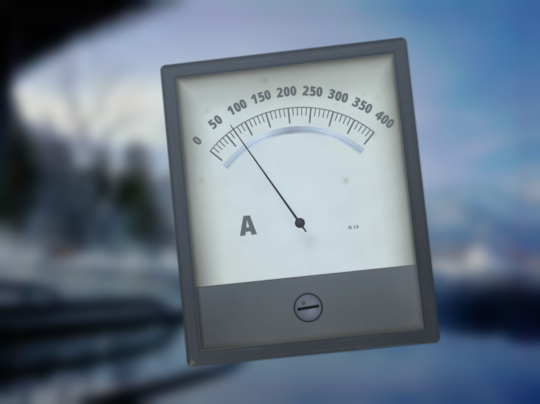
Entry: 70A
